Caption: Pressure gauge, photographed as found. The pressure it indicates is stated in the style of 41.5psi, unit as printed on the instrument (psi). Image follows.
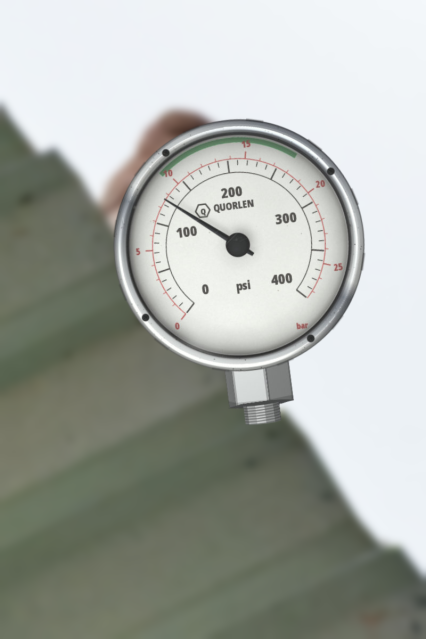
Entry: 125psi
